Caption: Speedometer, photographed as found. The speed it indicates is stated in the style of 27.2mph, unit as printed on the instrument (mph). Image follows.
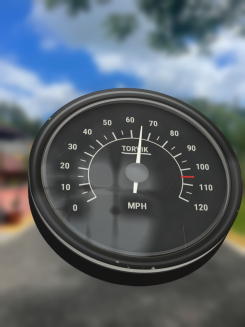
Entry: 65mph
